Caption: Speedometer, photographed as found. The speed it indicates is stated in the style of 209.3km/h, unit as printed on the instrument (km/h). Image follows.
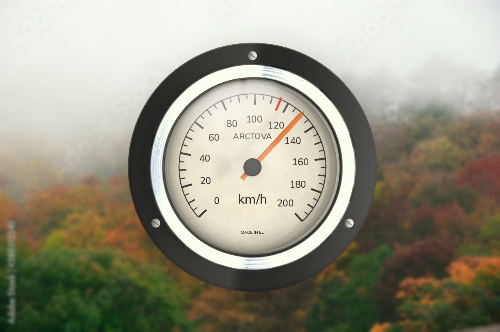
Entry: 130km/h
